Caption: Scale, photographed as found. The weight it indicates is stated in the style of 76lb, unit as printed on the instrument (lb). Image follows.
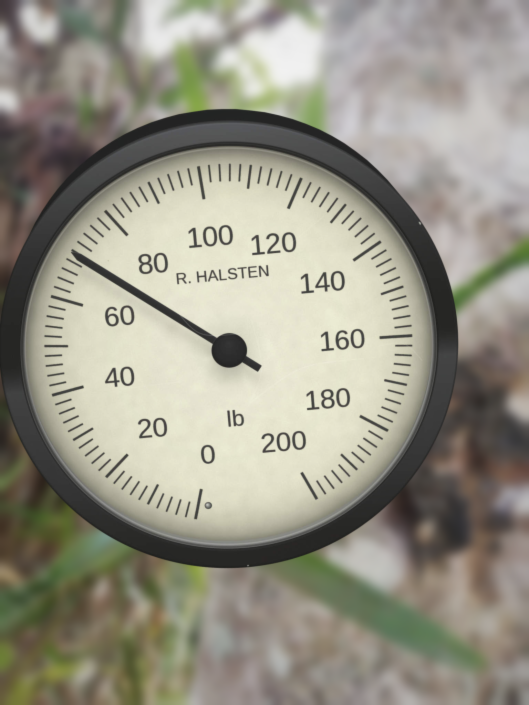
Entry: 70lb
